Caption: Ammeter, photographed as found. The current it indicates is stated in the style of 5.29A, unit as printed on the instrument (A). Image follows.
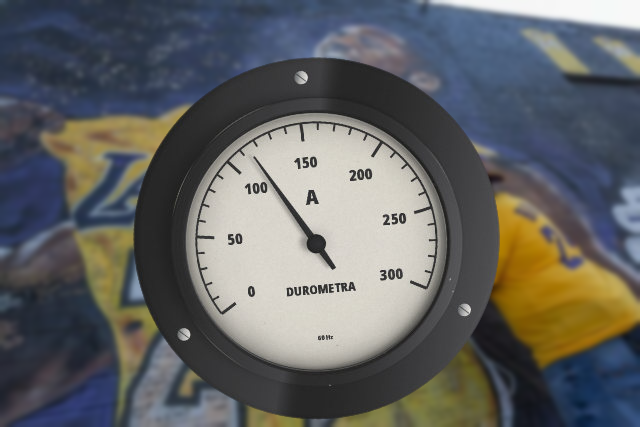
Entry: 115A
